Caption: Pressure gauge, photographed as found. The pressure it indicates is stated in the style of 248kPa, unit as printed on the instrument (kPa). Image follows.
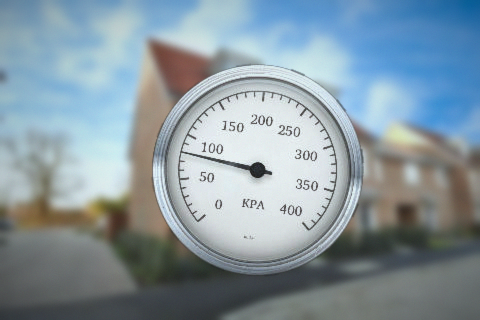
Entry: 80kPa
